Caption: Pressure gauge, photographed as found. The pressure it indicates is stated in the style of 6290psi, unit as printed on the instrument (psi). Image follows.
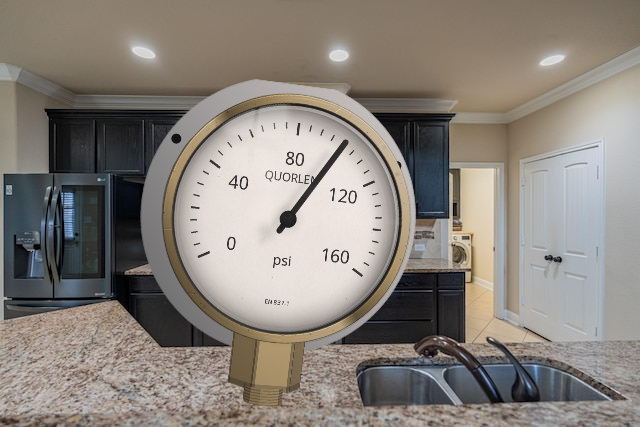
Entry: 100psi
